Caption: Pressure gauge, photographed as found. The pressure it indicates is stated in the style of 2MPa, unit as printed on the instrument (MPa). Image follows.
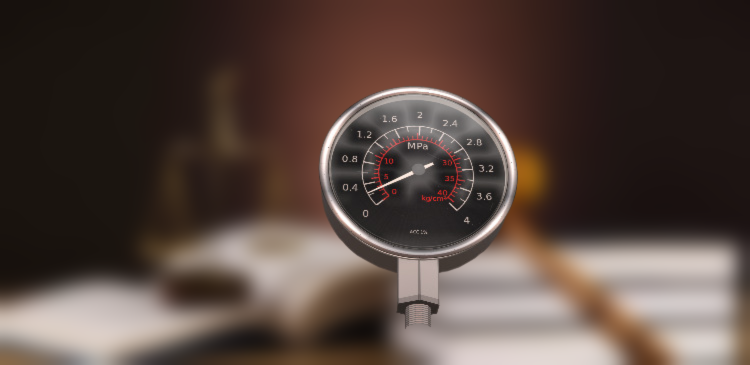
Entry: 0.2MPa
